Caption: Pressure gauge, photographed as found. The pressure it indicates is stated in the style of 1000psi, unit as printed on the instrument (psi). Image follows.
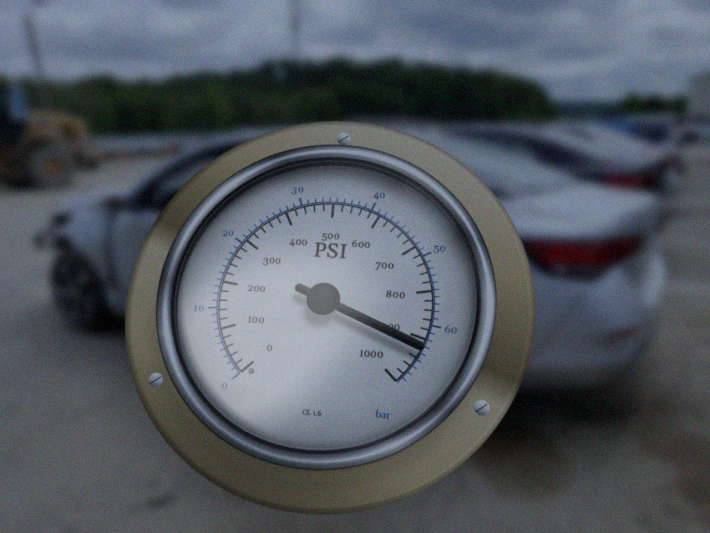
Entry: 920psi
